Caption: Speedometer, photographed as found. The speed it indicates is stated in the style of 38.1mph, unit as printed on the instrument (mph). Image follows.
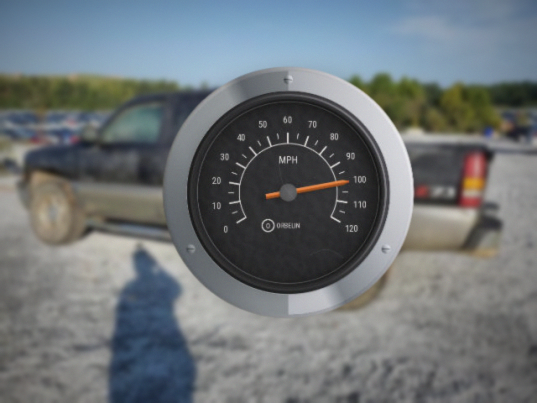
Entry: 100mph
